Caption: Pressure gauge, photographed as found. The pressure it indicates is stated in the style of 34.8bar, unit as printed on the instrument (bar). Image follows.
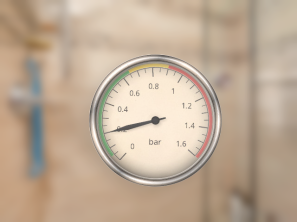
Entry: 0.2bar
